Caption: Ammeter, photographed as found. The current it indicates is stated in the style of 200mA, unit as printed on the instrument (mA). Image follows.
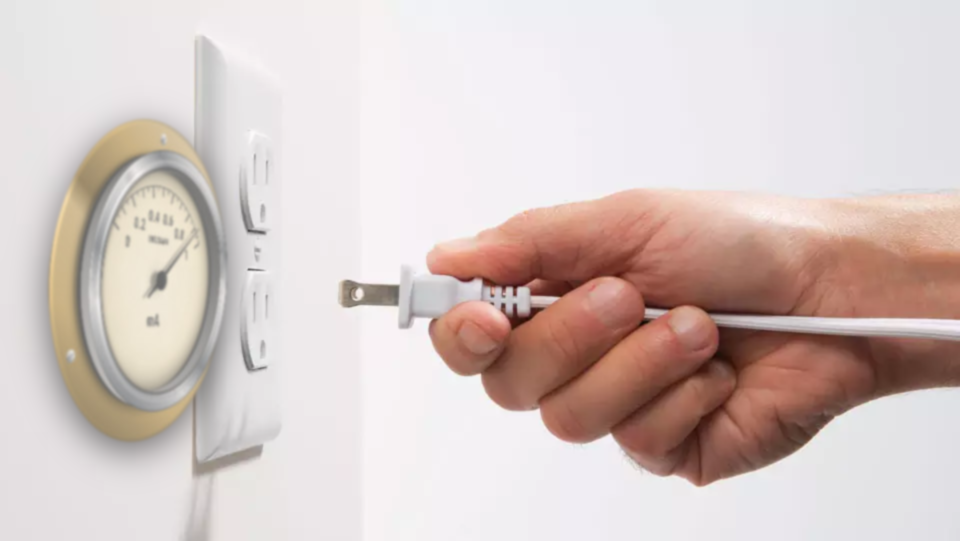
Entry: 0.9mA
